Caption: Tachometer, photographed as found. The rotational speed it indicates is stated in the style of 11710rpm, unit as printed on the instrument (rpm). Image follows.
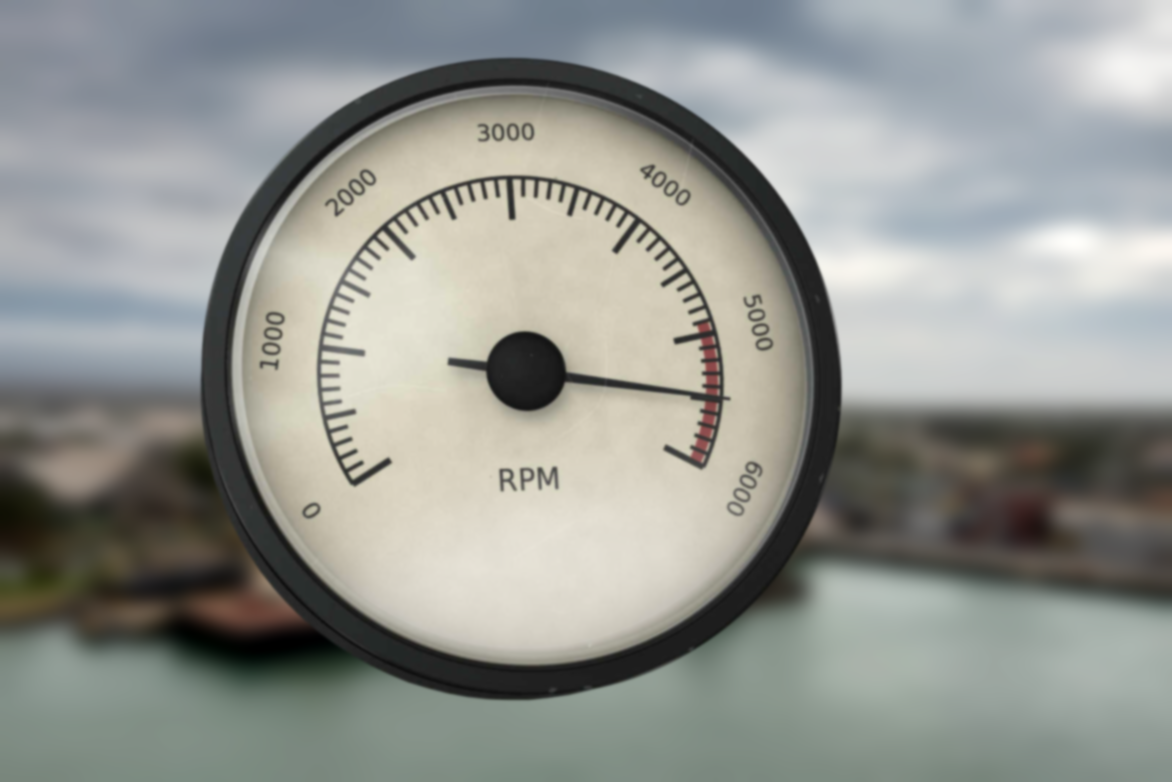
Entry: 5500rpm
